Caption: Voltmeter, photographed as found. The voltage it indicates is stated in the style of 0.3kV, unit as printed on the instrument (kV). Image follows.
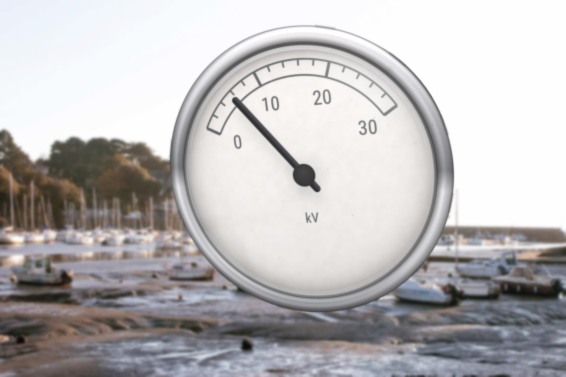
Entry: 6kV
